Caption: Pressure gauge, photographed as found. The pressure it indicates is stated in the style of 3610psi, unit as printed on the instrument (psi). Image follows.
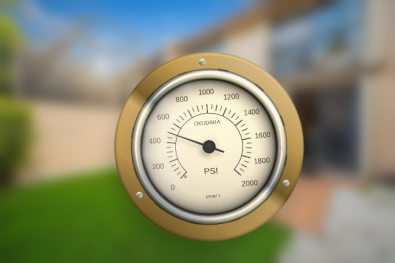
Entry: 500psi
